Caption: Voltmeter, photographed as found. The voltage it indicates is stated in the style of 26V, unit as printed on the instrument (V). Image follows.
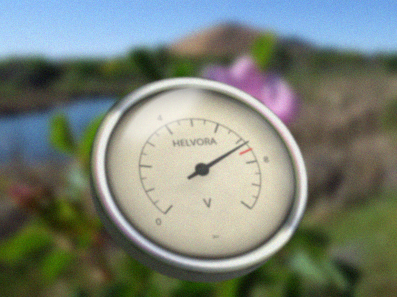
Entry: 7.25V
